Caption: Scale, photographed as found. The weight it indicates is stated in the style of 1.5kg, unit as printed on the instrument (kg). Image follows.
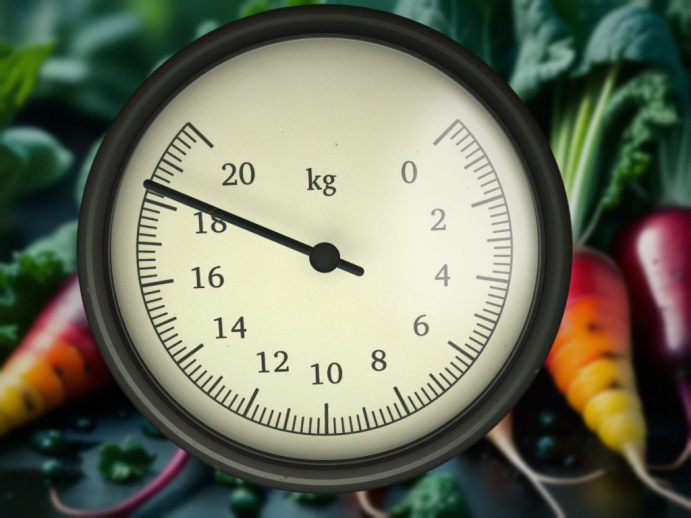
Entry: 18.4kg
